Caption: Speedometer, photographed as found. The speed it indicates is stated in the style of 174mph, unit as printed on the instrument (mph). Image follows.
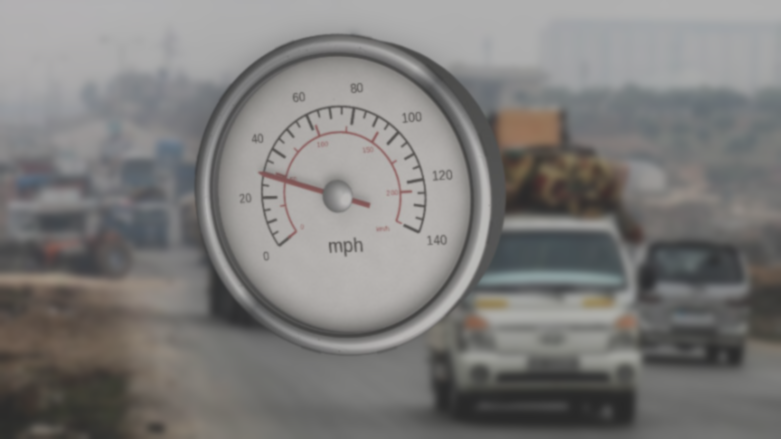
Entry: 30mph
